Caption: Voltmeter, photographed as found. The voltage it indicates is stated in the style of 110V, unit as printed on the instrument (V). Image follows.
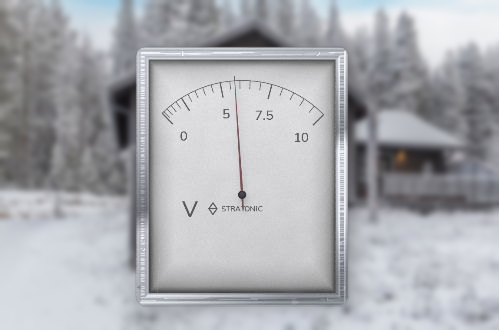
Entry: 5.75V
